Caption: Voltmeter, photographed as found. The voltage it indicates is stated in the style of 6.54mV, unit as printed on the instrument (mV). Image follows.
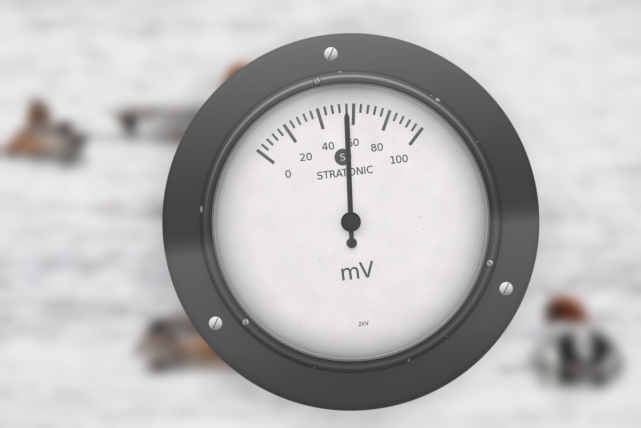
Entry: 56mV
